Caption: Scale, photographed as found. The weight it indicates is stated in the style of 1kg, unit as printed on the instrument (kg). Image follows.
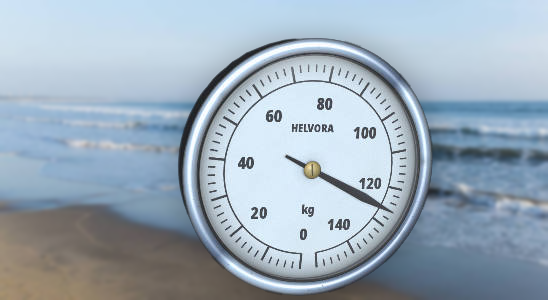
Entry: 126kg
